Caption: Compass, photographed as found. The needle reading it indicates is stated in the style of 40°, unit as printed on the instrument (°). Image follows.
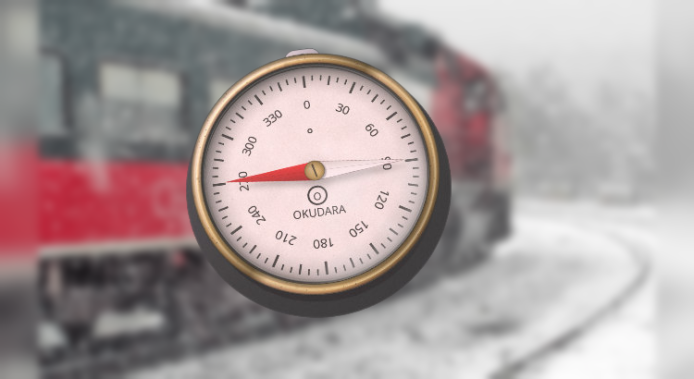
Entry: 270°
